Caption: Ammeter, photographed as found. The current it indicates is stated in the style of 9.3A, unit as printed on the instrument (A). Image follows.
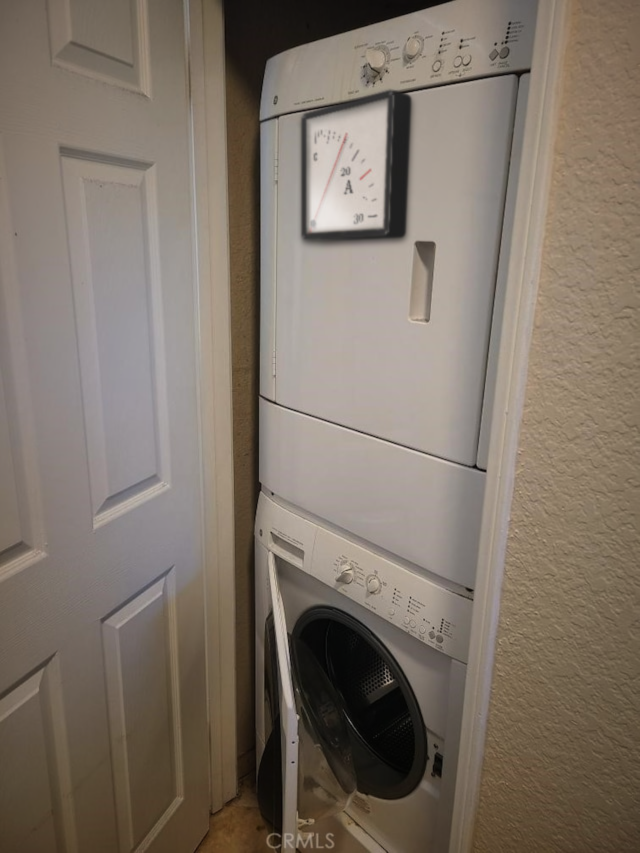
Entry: 16A
